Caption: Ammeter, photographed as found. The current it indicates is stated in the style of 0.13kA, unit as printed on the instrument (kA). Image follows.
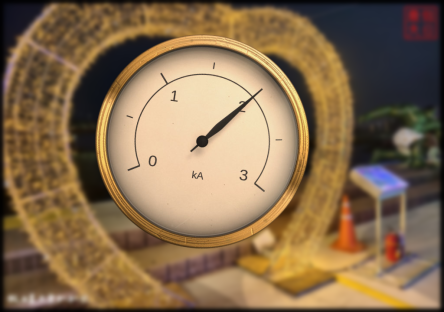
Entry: 2kA
